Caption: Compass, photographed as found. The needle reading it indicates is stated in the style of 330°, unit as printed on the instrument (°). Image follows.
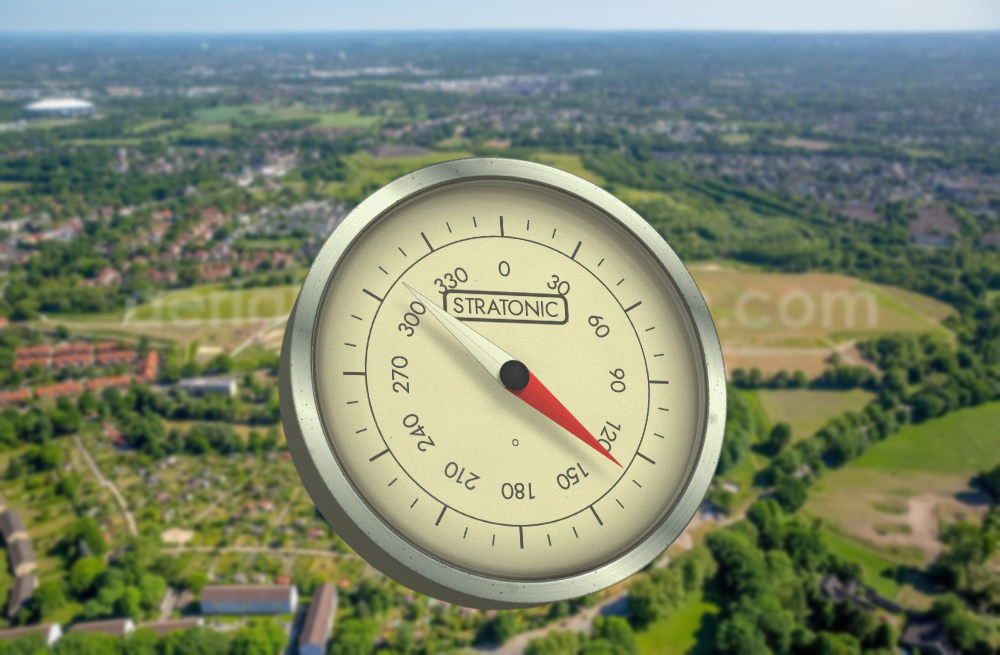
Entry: 130°
